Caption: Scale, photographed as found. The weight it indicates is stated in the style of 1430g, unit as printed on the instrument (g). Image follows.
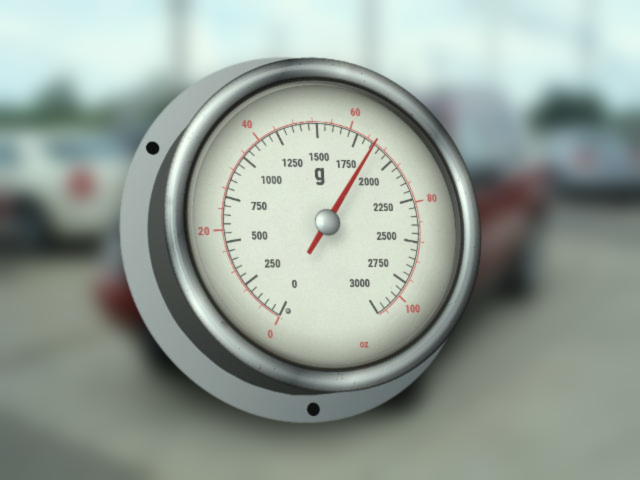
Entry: 1850g
